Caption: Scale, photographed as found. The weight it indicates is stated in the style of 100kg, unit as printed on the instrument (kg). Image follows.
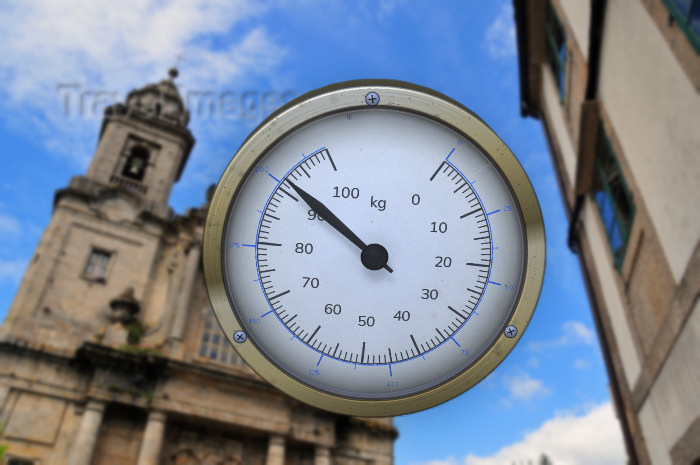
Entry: 92kg
